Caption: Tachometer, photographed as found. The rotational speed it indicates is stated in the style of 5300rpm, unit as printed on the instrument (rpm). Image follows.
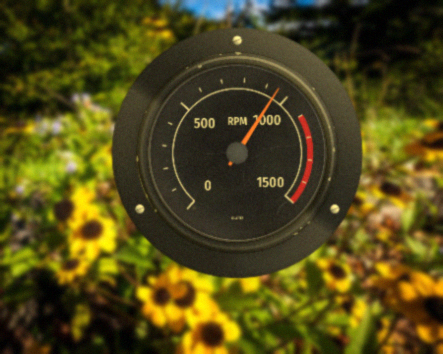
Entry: 950rpm
